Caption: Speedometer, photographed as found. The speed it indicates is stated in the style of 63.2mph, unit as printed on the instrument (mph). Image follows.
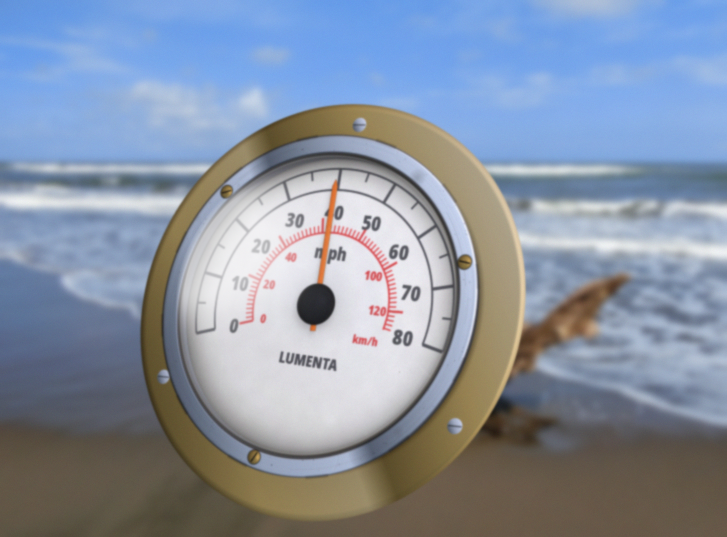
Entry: 40mph
